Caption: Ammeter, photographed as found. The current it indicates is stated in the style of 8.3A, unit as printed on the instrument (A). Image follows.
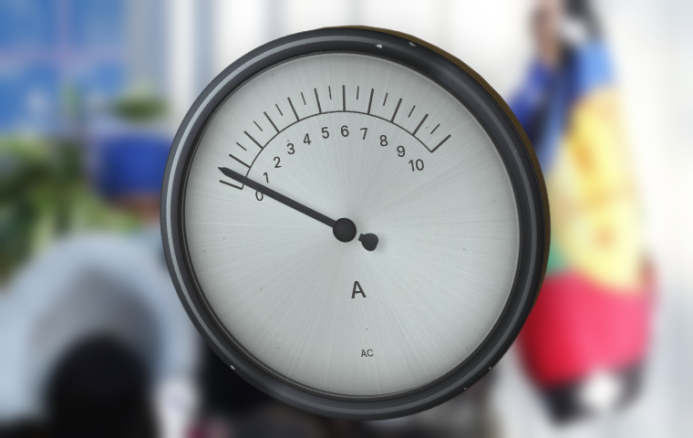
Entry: 0.5A
